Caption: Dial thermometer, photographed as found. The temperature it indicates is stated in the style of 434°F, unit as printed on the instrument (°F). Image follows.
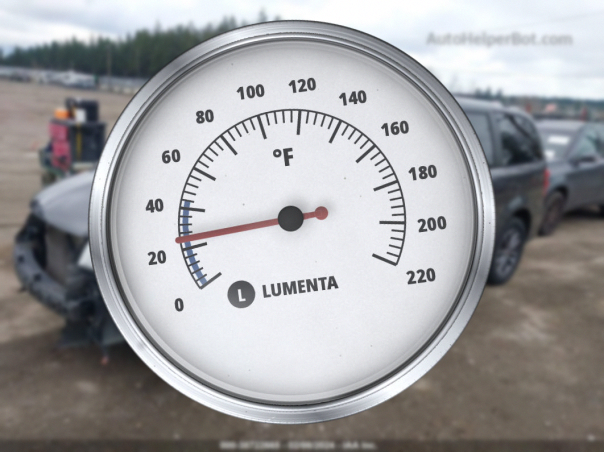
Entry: 24°F
